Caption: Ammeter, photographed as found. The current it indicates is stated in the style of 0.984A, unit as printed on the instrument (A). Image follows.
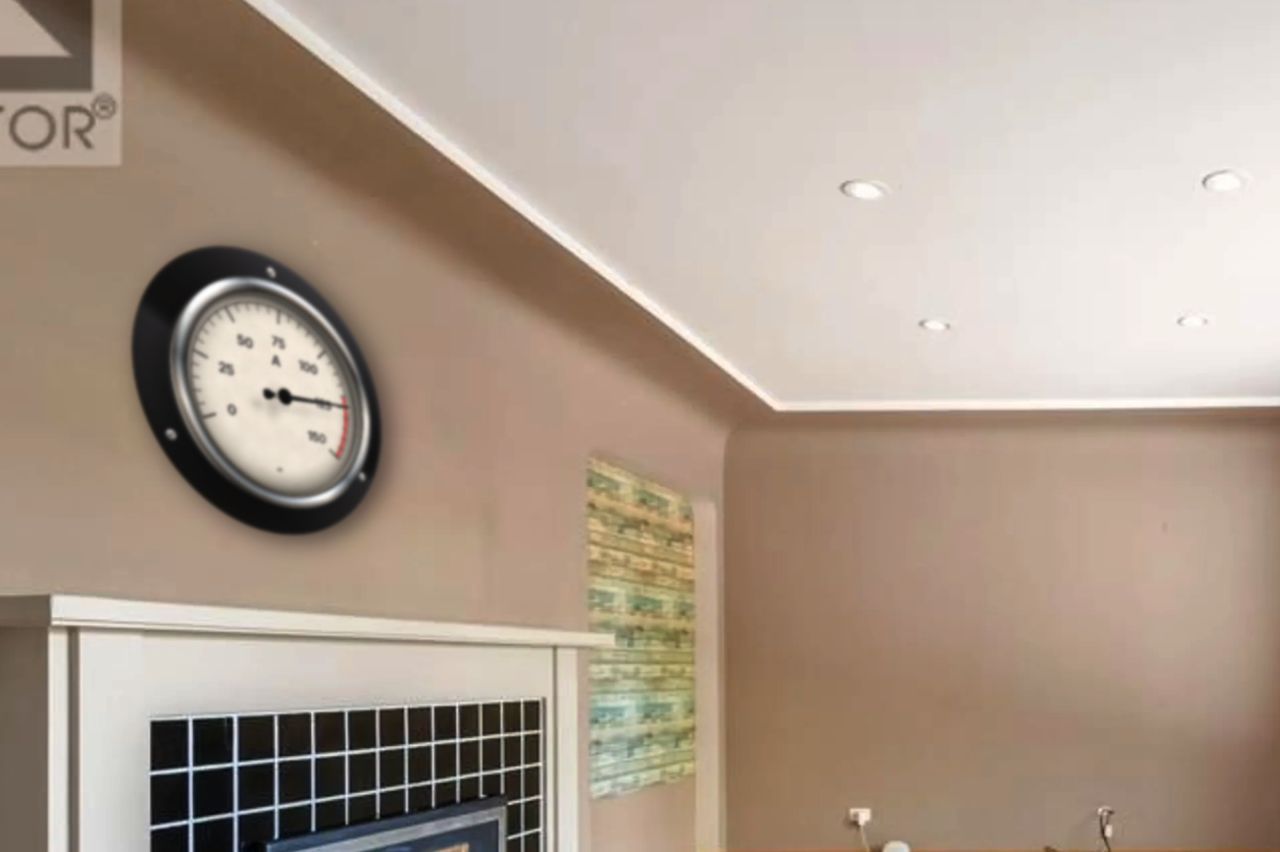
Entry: 125A
